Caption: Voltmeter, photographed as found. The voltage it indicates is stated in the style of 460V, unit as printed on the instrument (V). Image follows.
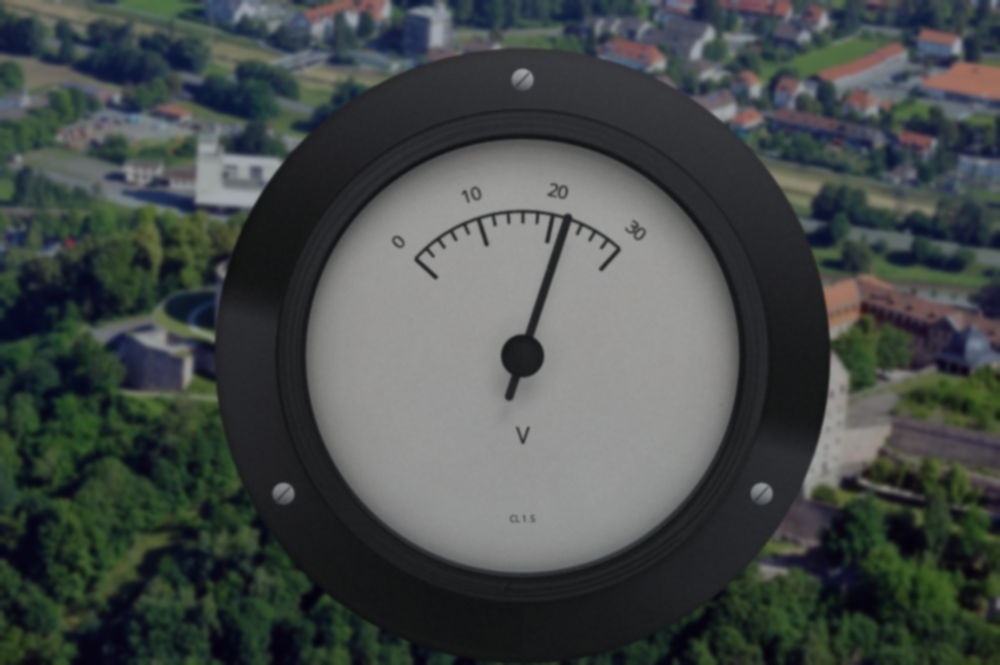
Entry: 22V
